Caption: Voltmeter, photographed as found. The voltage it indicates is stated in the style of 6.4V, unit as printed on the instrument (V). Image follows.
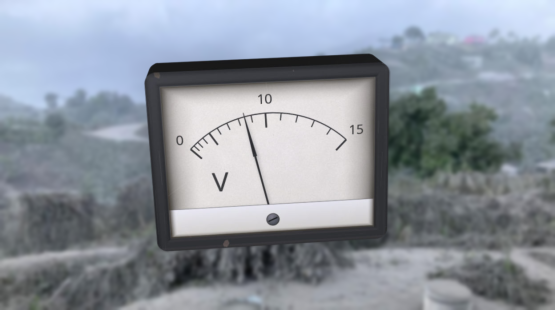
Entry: 8.5V
